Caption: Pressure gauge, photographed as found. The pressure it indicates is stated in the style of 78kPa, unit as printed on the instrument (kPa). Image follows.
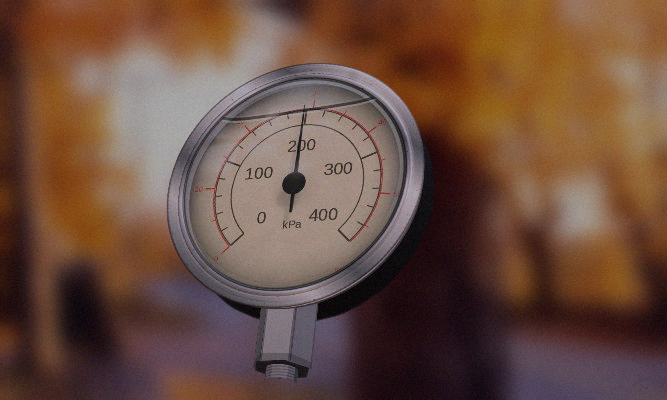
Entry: 200kPa
